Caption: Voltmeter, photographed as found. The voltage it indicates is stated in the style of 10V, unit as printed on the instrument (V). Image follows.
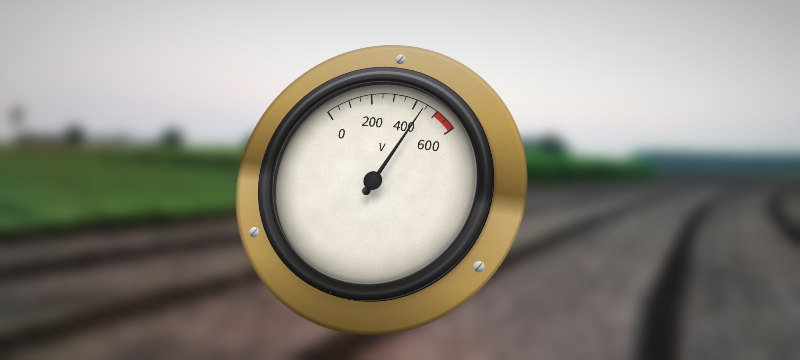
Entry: 450V
